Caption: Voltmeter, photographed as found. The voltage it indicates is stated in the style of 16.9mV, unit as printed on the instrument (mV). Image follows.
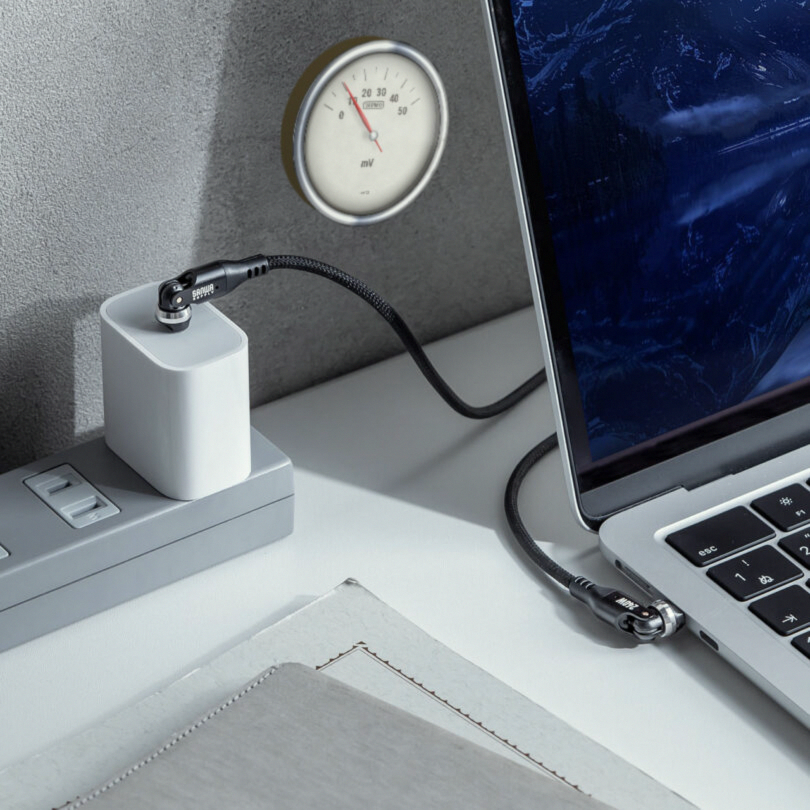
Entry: 10mV
